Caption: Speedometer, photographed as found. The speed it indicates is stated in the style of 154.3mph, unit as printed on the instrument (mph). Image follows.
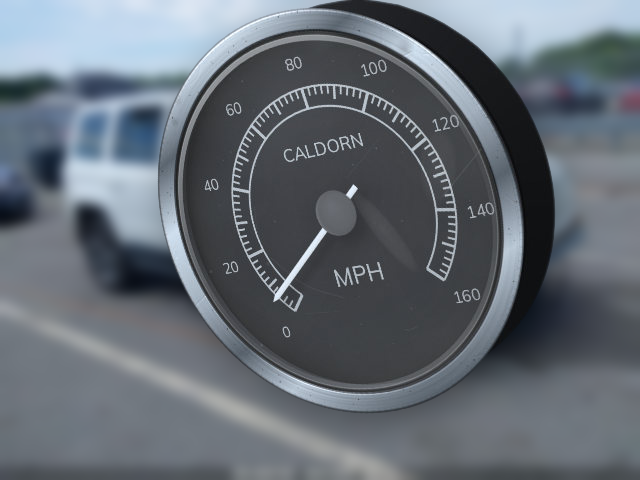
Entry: 6mph
